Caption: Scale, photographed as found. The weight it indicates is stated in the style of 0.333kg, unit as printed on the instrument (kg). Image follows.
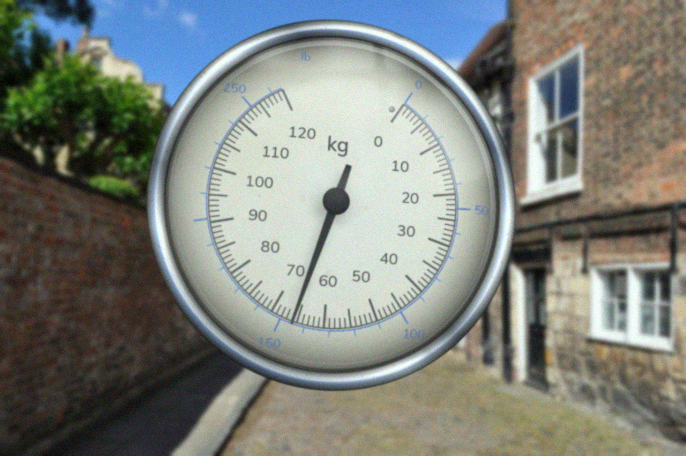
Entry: 66kg
